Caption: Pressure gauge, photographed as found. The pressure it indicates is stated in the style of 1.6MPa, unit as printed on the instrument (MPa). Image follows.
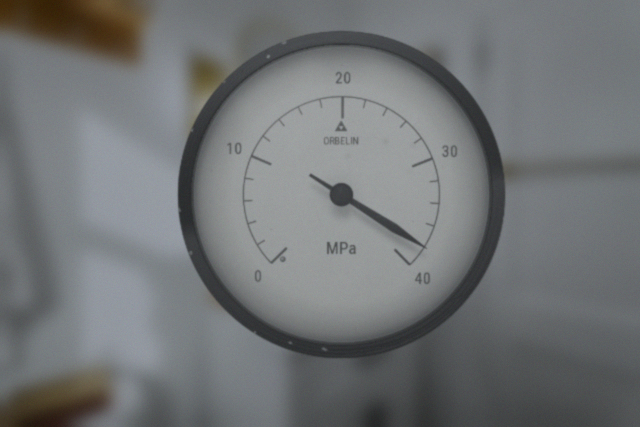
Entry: 38MPa
